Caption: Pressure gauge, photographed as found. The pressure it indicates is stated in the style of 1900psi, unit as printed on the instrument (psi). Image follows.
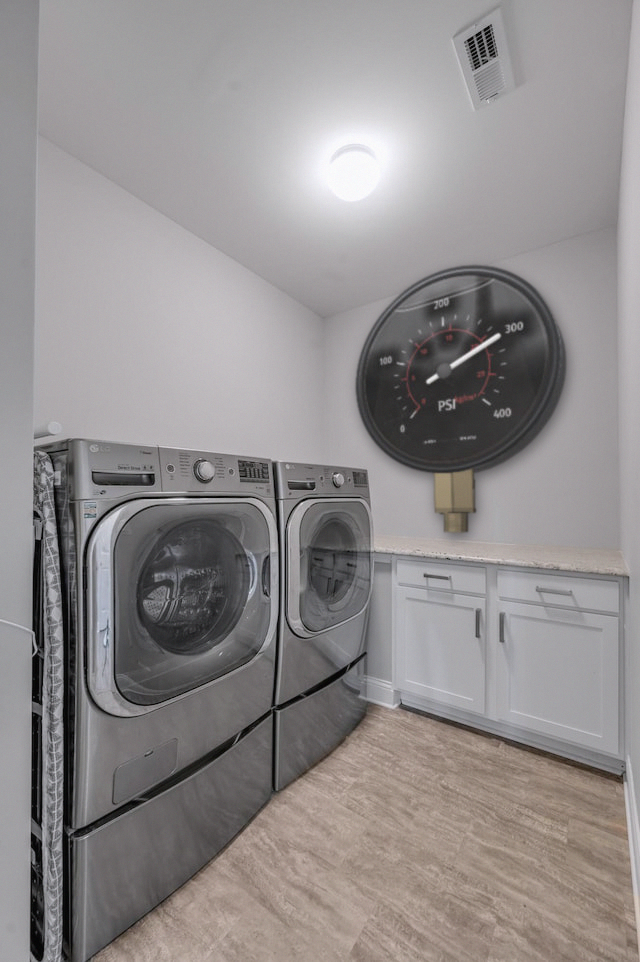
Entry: 300psi
